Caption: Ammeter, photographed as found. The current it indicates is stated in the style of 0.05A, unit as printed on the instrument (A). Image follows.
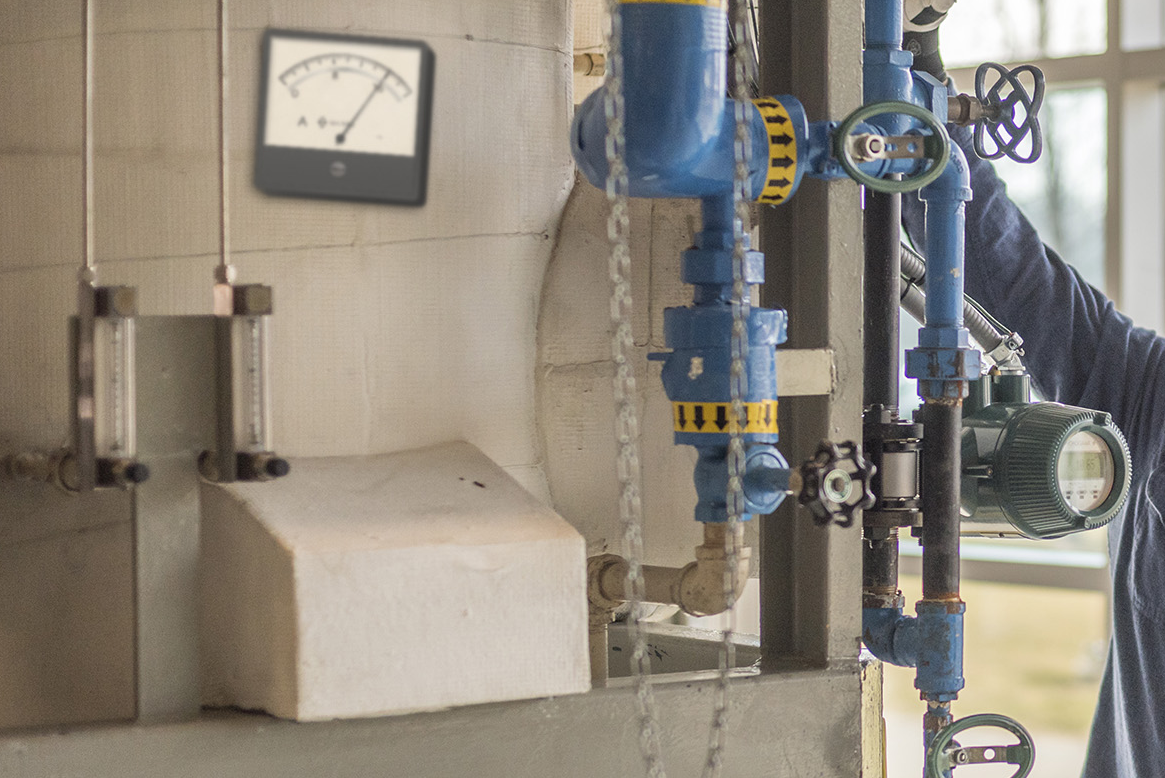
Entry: 16A
